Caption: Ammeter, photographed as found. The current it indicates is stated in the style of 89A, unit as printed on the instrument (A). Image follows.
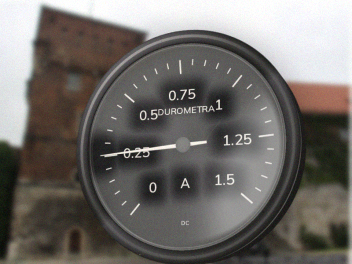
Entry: 0.25A
